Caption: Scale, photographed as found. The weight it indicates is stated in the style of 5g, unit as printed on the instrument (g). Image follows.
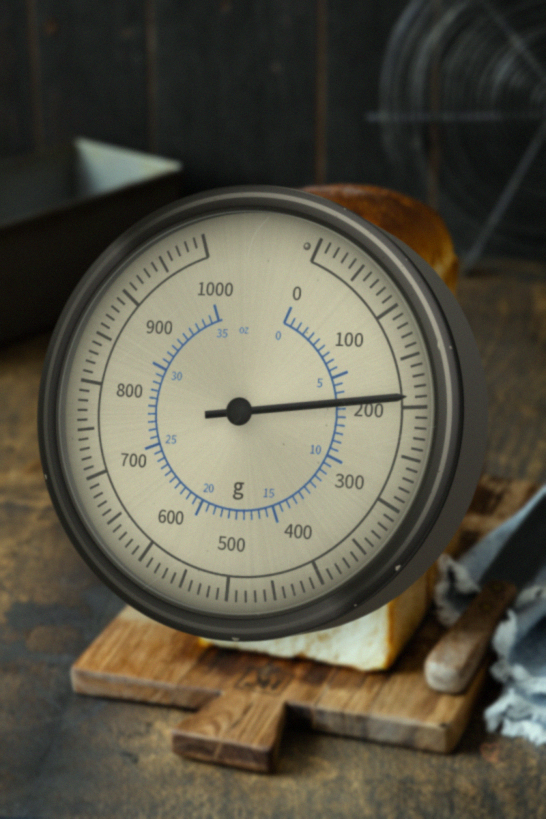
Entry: 190g
